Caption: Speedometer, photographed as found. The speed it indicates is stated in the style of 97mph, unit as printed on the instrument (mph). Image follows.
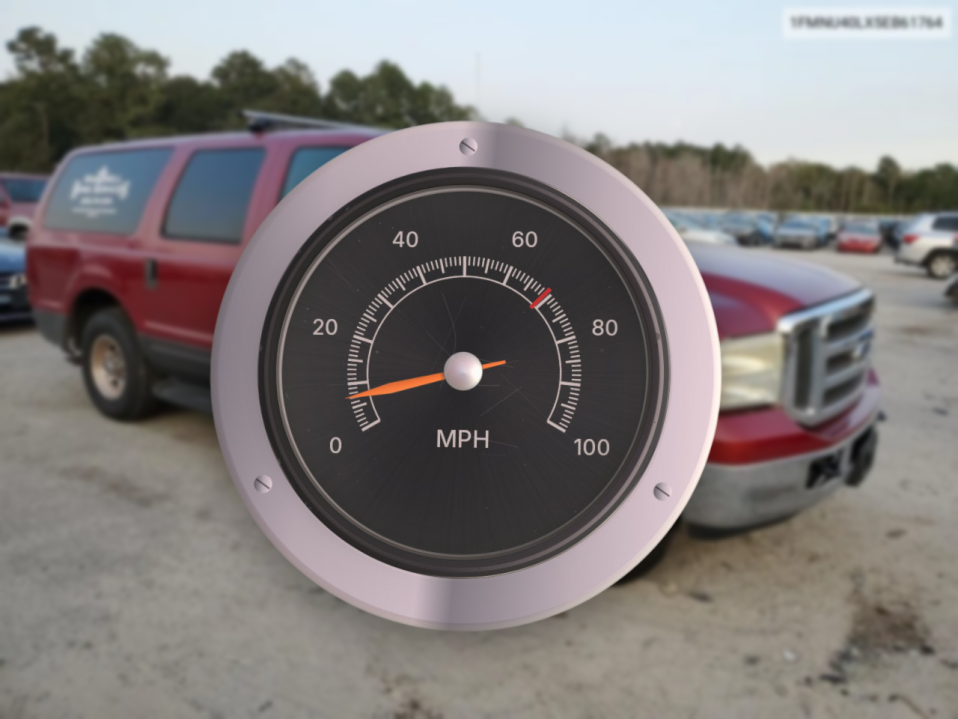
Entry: 7mph
